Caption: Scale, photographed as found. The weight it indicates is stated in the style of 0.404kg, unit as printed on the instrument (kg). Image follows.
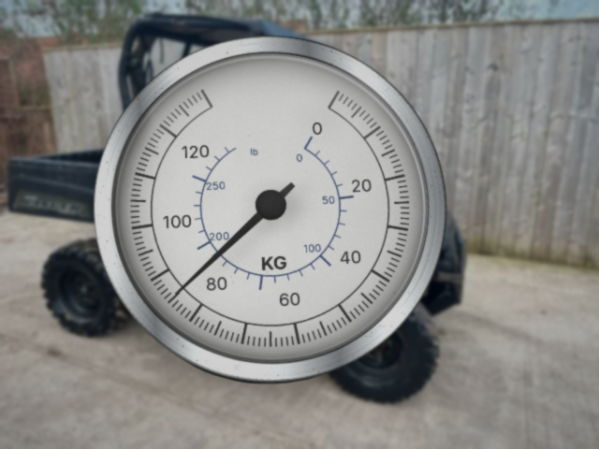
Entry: 85kg
